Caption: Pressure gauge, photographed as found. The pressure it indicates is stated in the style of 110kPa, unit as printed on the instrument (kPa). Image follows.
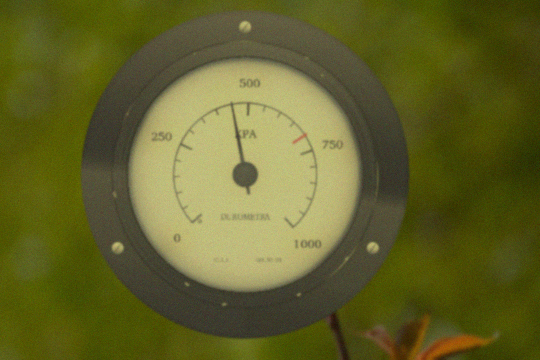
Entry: 450kPa
